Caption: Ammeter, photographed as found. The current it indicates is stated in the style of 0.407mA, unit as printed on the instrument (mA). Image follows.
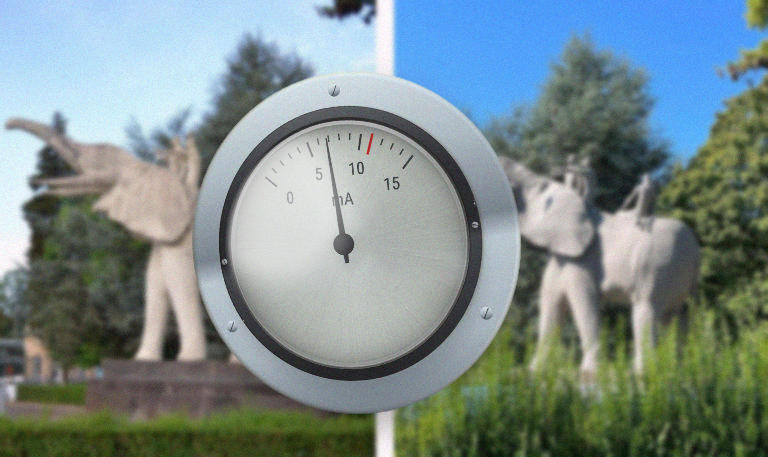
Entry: 7mA
